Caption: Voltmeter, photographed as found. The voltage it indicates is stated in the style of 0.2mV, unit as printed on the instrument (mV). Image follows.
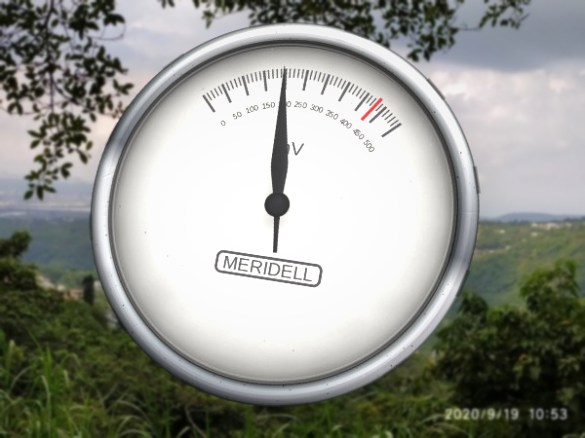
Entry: 200mV
